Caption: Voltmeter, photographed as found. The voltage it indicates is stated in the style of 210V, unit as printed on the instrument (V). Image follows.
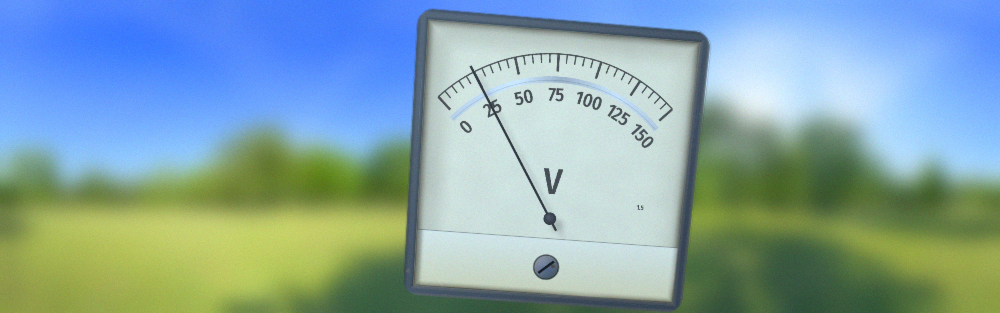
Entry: 25V
